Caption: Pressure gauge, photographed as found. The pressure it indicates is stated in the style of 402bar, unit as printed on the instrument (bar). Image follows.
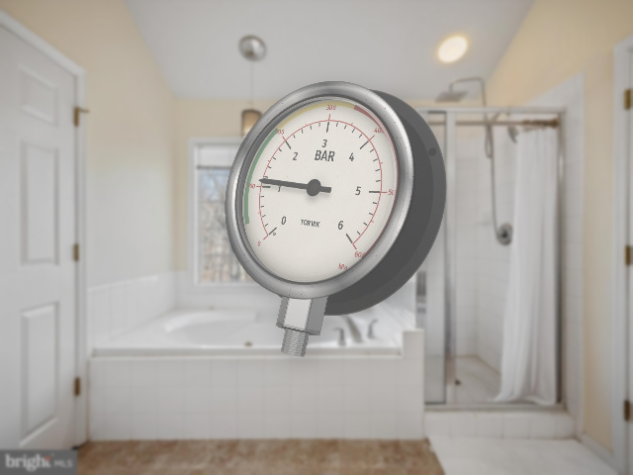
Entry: 1.1bar
